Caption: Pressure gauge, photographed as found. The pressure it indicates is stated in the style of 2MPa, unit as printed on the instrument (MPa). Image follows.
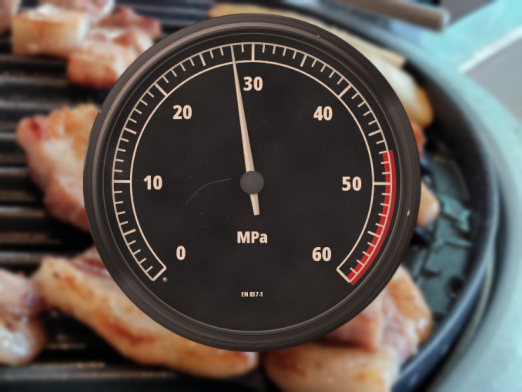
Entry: 28MPa
